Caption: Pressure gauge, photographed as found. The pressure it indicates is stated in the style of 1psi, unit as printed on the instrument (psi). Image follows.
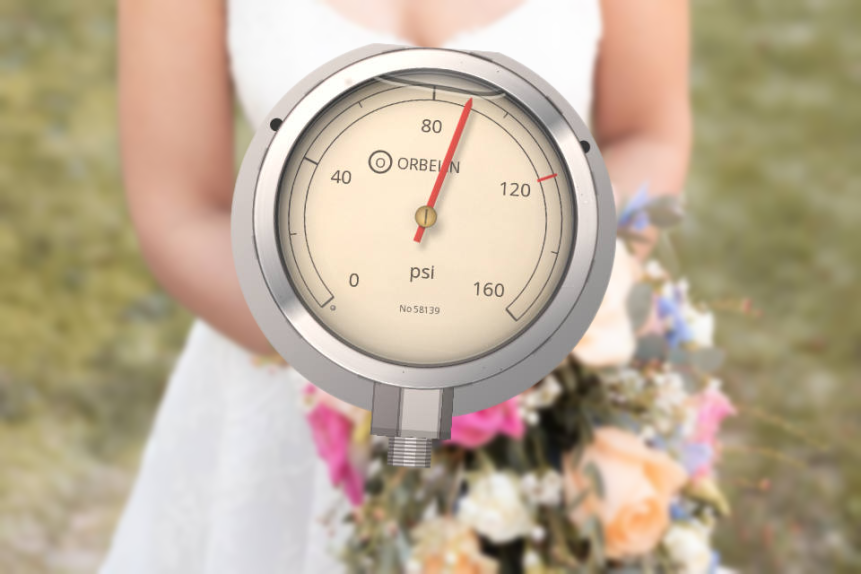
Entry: 90psi
